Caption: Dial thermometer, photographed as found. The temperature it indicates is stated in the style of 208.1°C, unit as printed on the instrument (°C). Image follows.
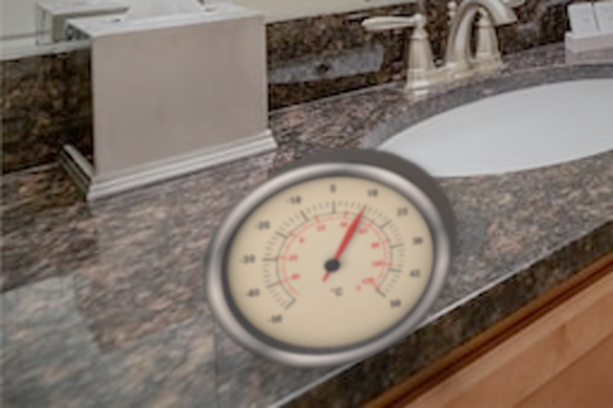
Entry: 10°C
